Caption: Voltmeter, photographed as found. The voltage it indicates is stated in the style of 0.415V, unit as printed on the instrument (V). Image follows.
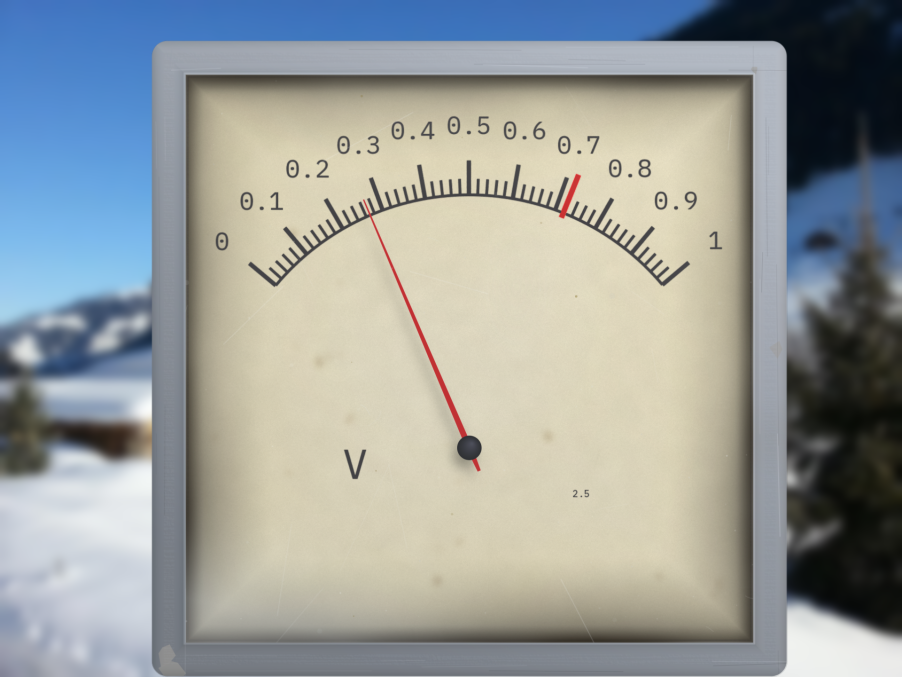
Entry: 0.27V
